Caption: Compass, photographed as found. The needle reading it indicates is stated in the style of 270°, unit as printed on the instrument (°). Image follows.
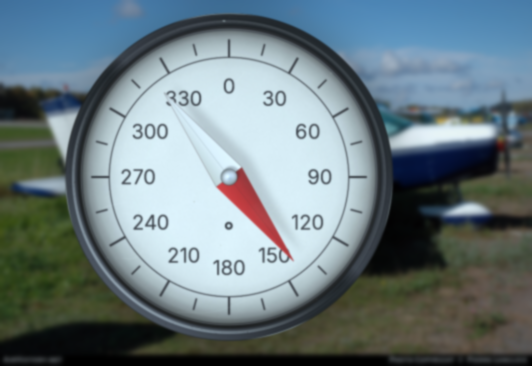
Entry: 142.5°
